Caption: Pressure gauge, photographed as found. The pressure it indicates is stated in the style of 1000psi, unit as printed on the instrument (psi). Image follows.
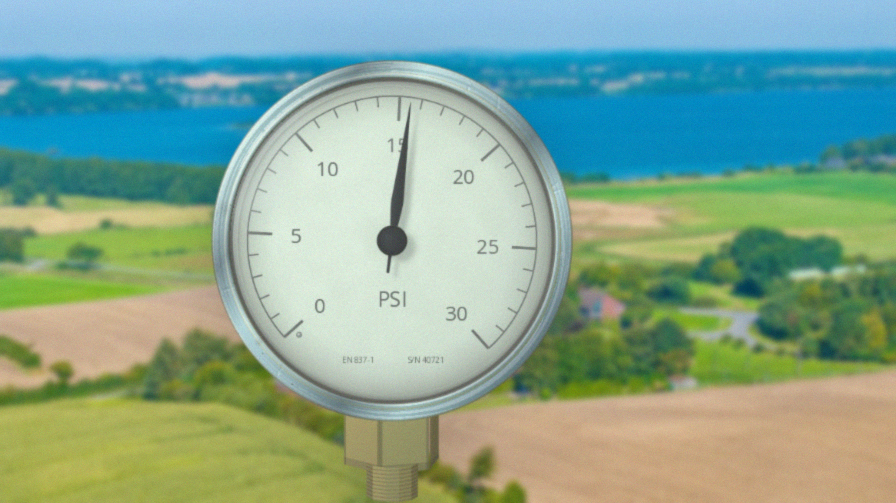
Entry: 15.5psi
